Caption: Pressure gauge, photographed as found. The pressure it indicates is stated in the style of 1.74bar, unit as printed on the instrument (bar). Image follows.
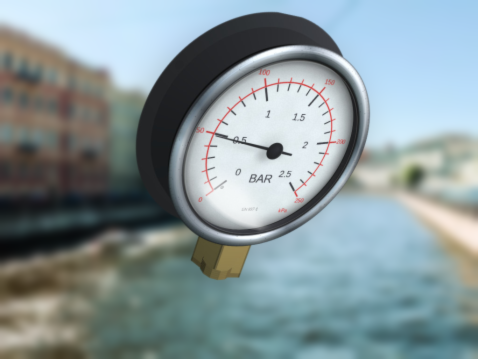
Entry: 0.5bar
